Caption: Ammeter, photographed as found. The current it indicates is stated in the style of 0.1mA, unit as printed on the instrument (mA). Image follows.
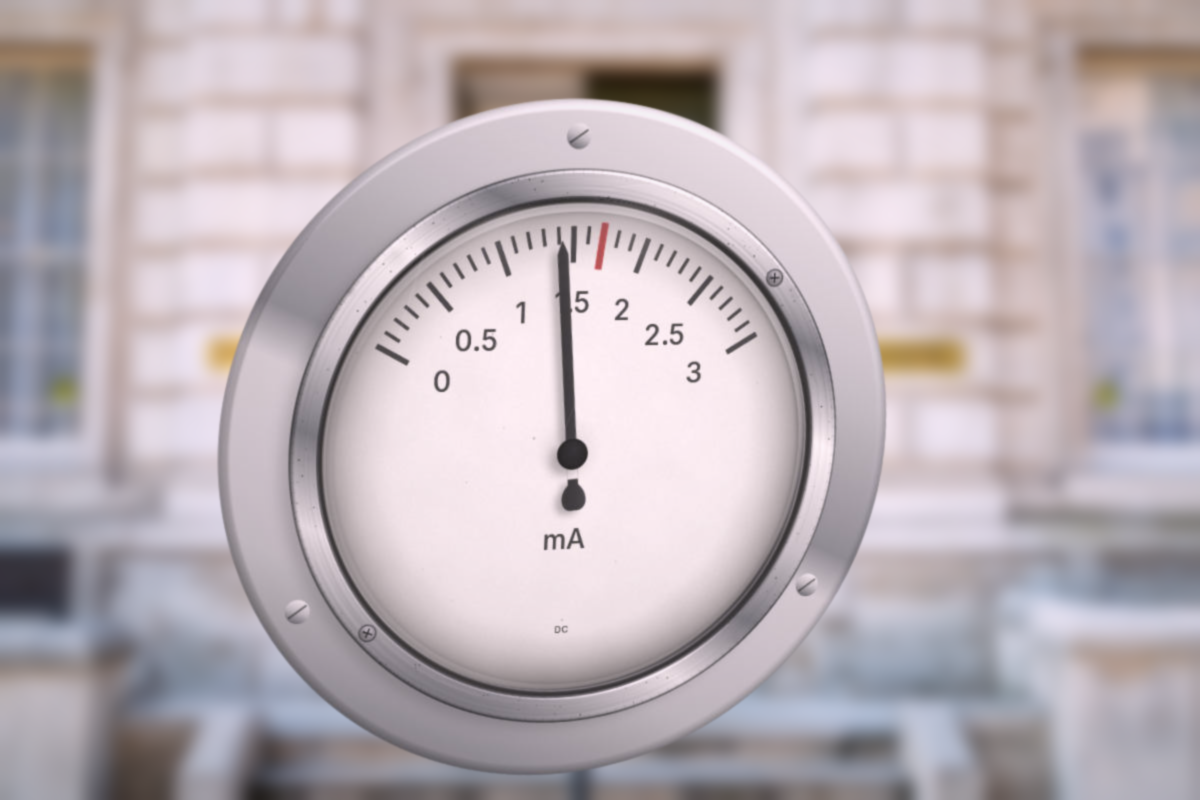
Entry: 1.4mA
